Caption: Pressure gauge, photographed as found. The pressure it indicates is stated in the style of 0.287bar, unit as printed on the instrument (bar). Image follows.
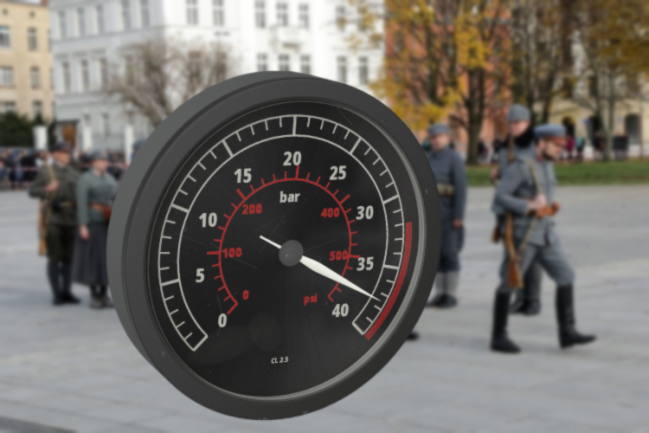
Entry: 37.5bar
